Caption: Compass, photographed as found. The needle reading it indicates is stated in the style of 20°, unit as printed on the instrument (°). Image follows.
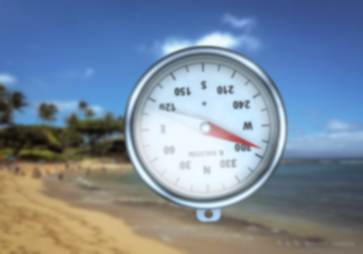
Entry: 292.5°
